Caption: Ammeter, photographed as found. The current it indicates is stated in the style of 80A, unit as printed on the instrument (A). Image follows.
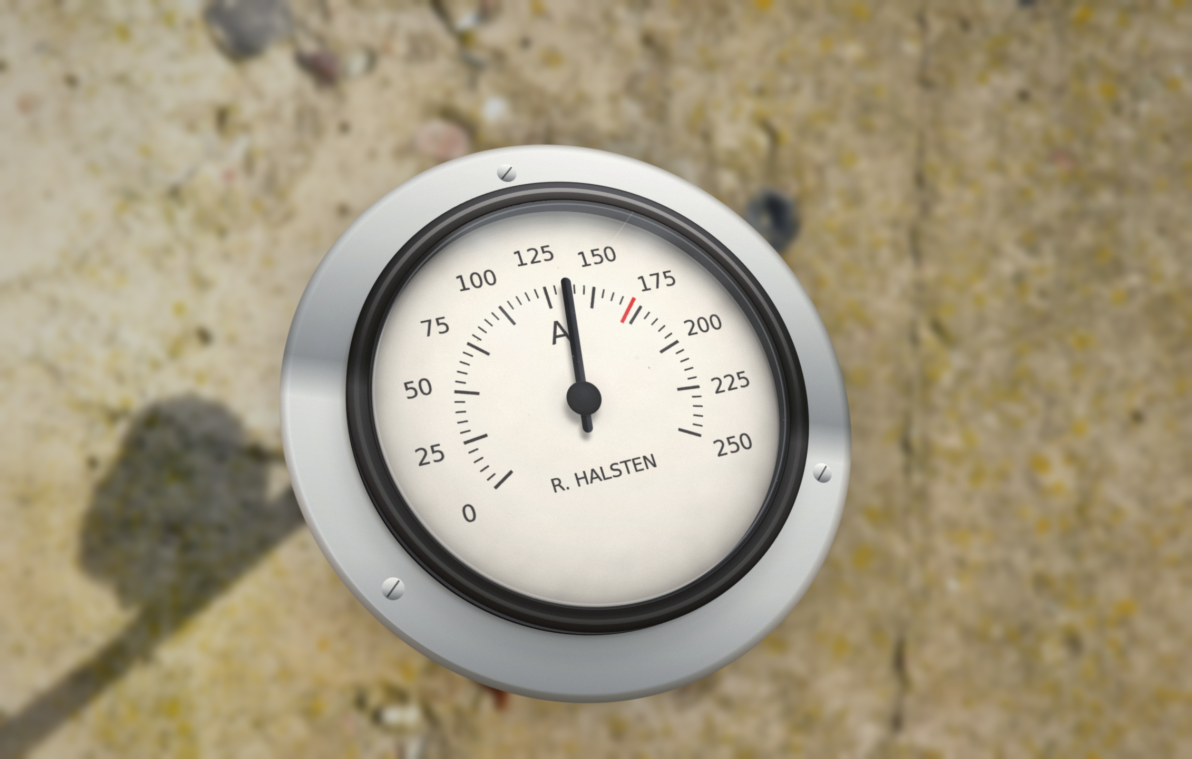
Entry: 135A
